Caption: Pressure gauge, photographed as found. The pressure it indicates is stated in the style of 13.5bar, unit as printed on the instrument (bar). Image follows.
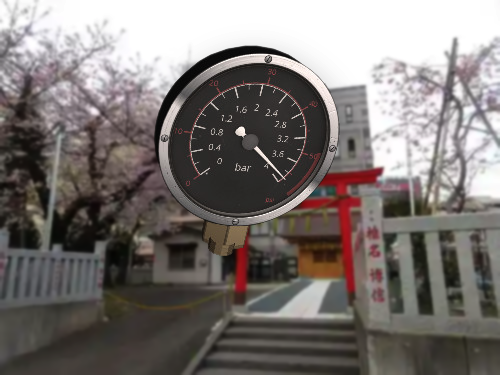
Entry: 3.9bar
